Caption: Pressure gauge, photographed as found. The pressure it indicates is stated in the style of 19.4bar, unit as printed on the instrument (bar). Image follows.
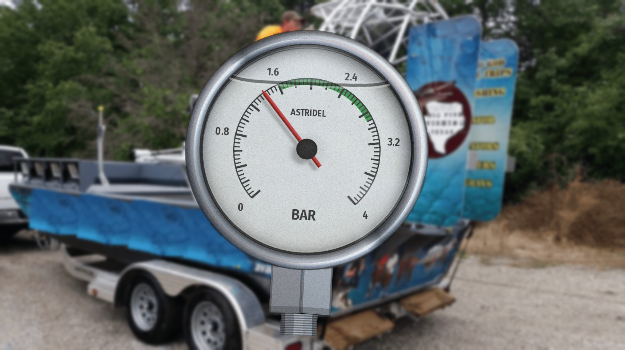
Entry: 1.4bar
